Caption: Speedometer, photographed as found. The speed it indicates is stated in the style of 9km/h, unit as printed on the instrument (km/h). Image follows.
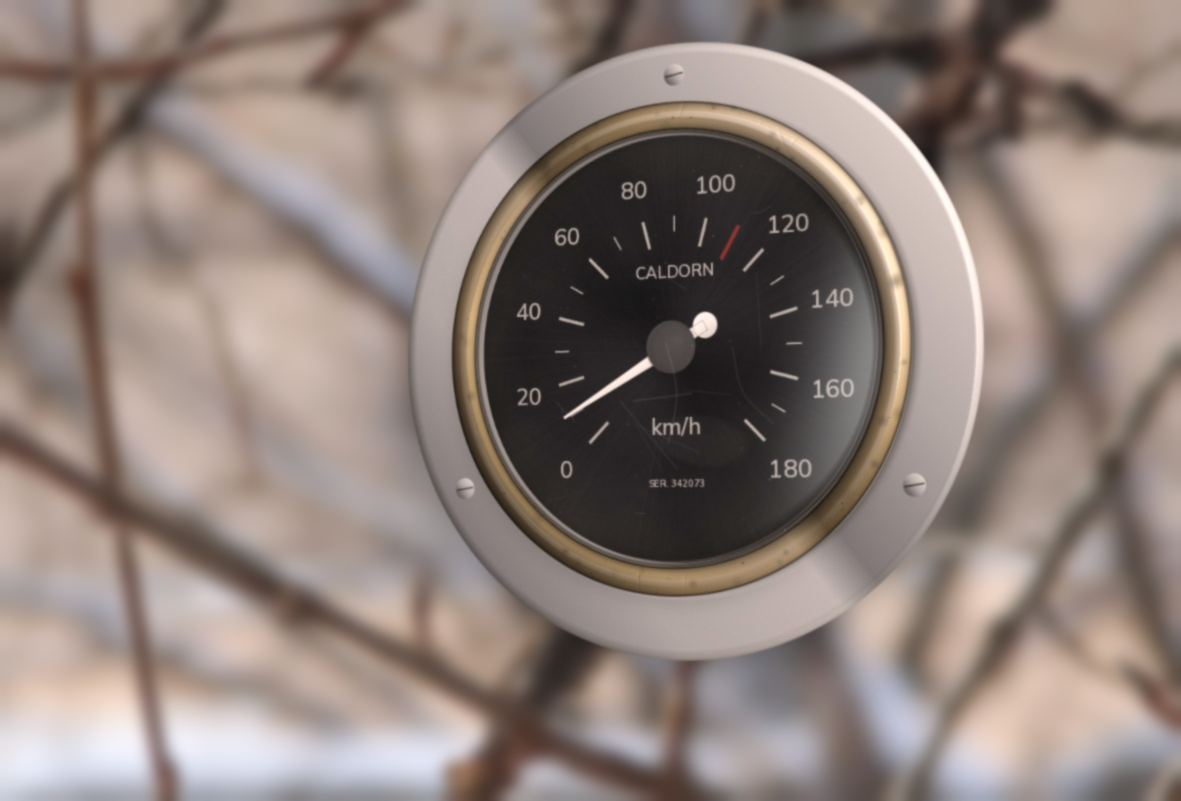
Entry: 10km/h
